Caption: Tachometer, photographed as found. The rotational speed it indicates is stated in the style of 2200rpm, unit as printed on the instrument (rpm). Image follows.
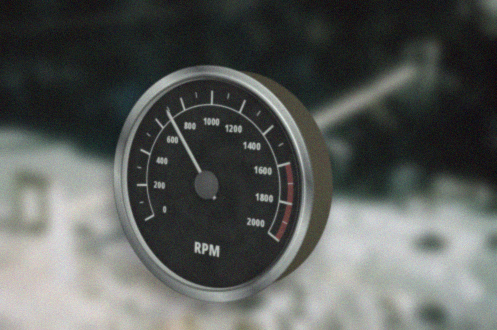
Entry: 700rpm
